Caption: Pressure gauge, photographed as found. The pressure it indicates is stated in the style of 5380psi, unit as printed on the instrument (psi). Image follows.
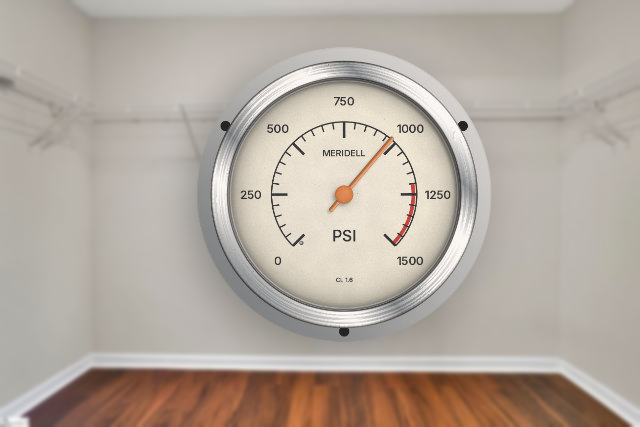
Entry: 975psi
